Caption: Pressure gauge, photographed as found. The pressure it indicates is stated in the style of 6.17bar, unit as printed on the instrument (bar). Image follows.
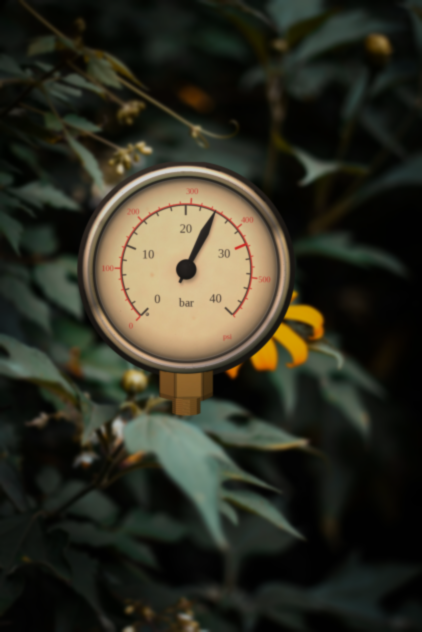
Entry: 24bar
